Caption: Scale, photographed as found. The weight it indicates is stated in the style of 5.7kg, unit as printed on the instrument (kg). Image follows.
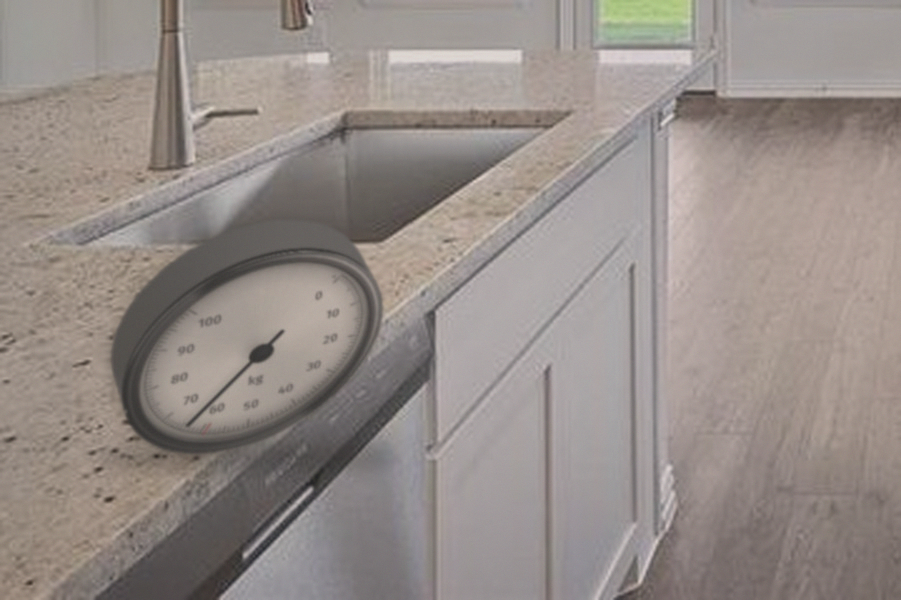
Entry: 65kg
